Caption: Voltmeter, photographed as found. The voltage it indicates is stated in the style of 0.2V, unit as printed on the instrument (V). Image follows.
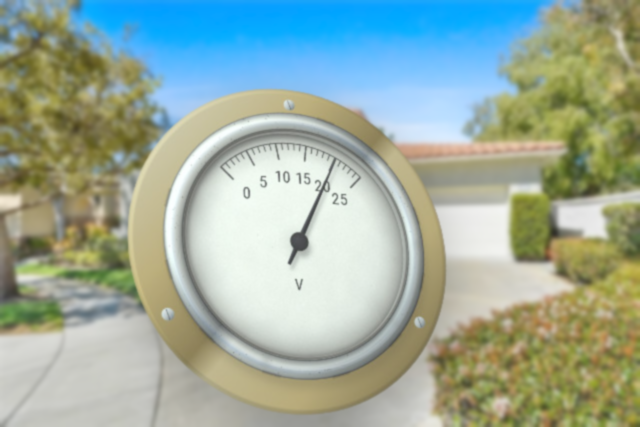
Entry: 20V
